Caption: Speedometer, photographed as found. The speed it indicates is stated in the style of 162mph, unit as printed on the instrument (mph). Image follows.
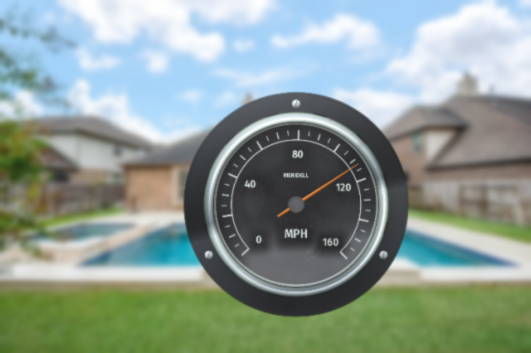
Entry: 112.5mph
